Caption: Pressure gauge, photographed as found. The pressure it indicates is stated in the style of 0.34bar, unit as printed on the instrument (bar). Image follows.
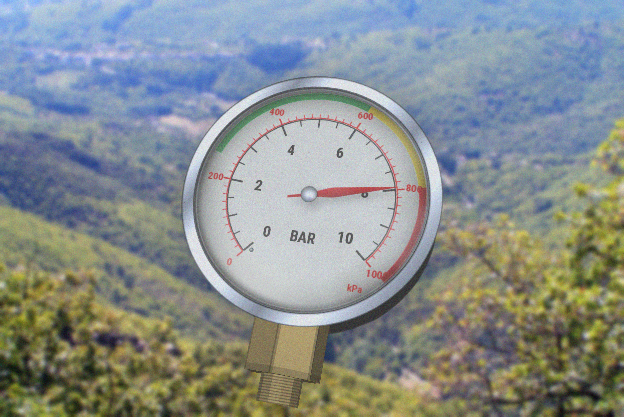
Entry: 8bar
